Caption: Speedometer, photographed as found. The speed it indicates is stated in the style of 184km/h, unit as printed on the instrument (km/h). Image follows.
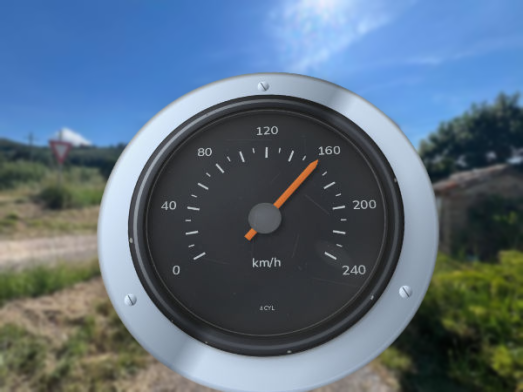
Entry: 160km/h
